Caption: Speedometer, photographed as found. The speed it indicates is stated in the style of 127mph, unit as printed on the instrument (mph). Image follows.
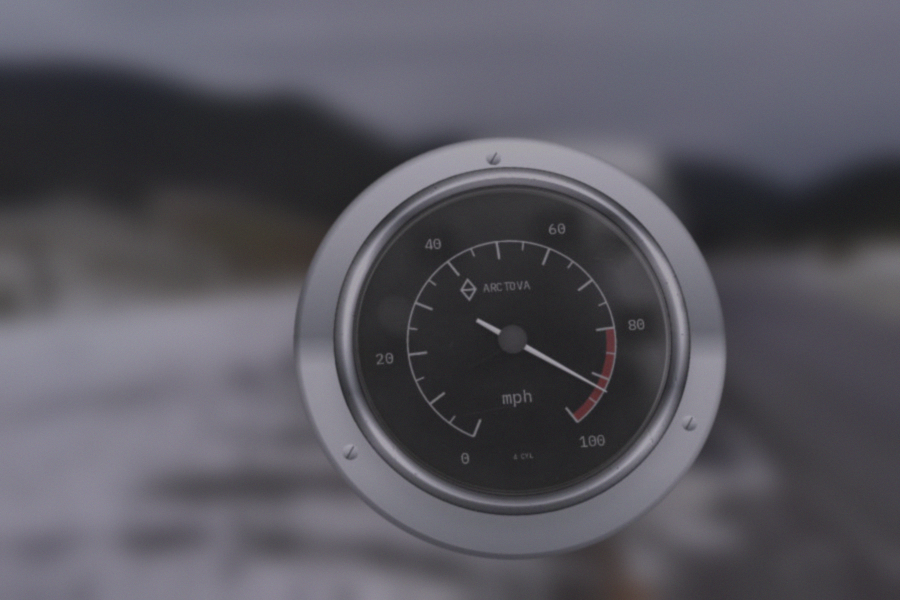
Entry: 92.5mph
